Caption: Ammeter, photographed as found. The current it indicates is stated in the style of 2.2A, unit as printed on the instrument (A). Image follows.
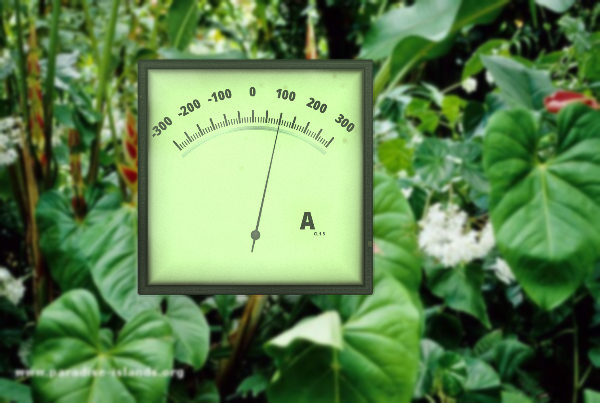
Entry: 100A
